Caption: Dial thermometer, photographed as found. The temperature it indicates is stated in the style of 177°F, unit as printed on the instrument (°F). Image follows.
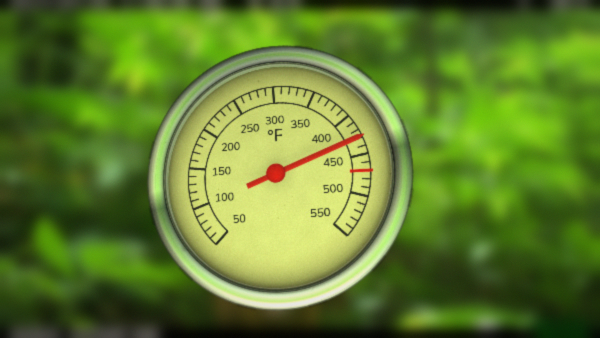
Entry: 430°F
